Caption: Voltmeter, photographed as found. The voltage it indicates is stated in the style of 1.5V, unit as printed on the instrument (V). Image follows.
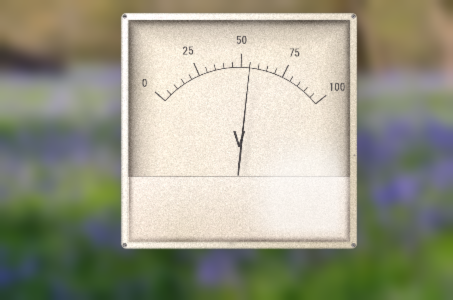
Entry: 55V
